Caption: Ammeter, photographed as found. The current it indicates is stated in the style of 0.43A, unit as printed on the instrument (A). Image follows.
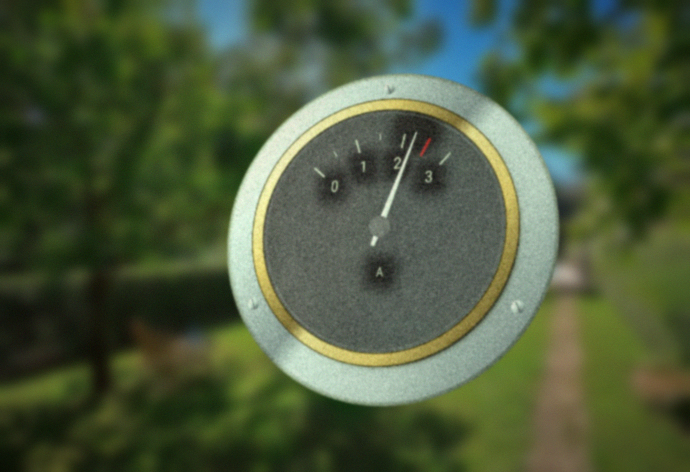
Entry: 2.25A
